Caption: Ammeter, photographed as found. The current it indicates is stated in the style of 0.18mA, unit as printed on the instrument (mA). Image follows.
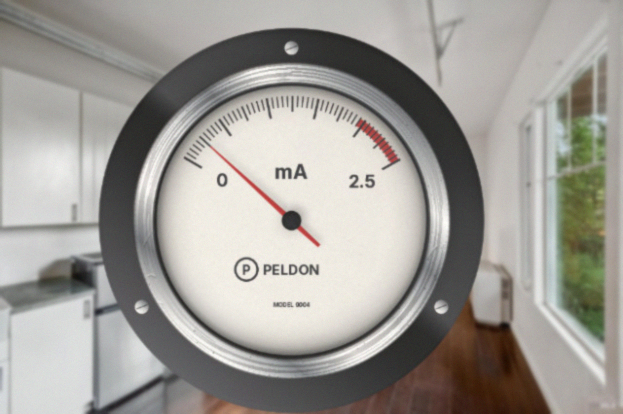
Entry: 0.25mA
